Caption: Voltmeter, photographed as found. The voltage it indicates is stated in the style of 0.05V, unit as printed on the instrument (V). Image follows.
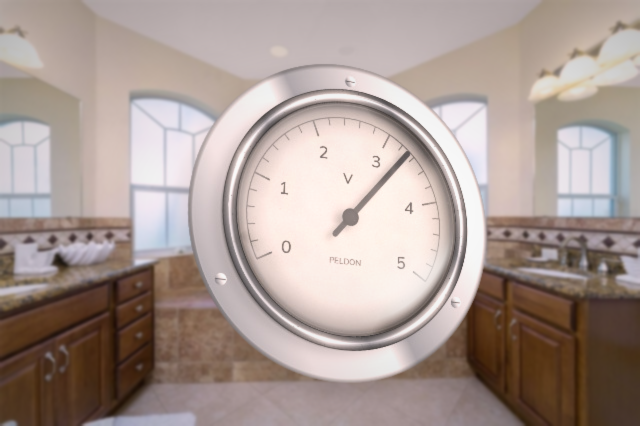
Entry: 3.3V
